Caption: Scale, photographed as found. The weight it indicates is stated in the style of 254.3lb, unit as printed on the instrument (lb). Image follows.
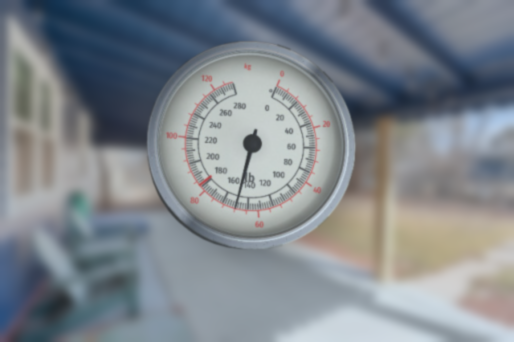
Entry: 150lb
